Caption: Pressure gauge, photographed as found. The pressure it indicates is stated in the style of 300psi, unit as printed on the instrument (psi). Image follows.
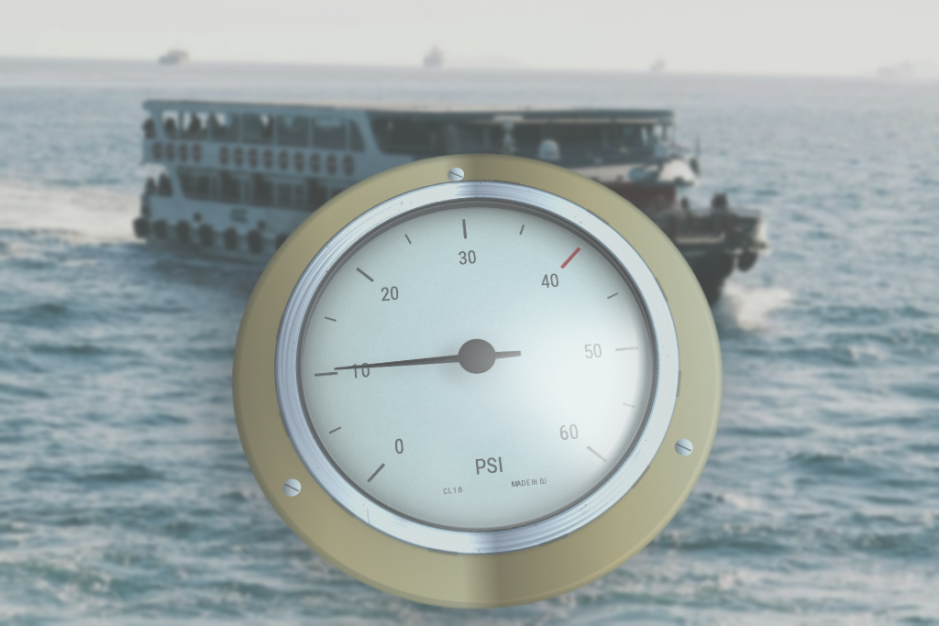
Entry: 10psi
